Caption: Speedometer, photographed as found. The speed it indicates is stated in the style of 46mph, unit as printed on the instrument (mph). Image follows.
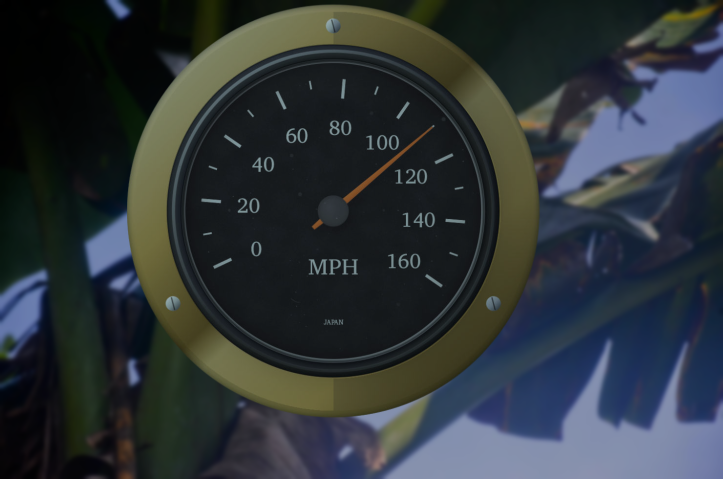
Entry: 110mph
